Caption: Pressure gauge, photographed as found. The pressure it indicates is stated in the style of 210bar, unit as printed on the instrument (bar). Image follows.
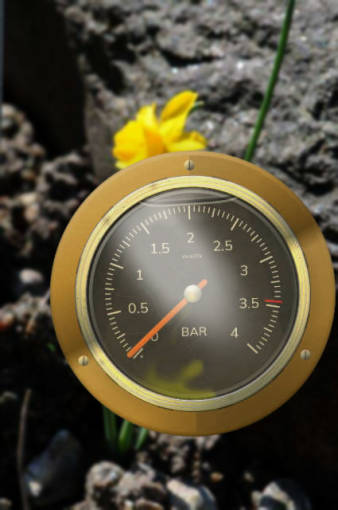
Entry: 0.05bar
